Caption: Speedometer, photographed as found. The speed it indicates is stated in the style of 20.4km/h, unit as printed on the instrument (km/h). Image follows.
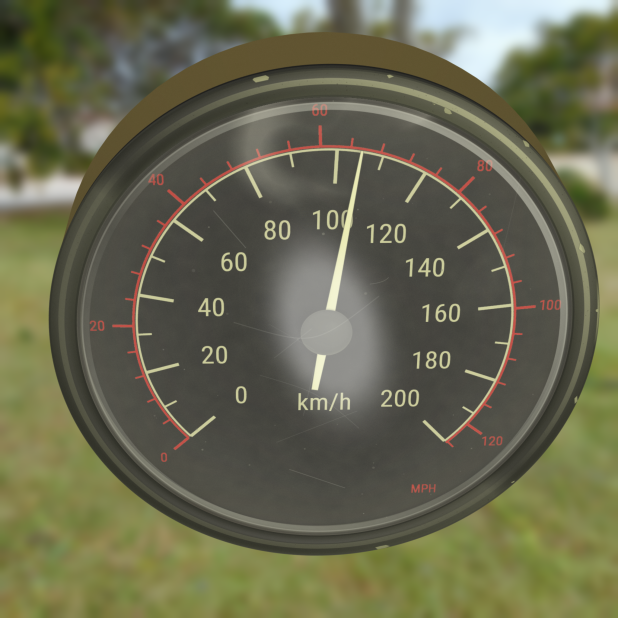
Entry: 105km/h
